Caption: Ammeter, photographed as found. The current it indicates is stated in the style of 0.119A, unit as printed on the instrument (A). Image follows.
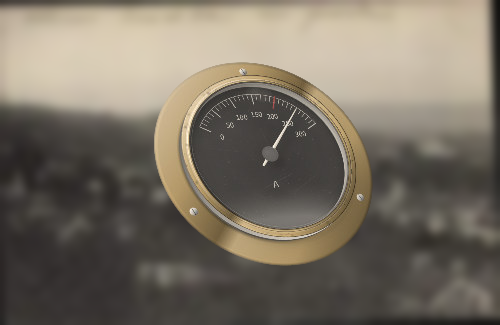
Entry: 250A
